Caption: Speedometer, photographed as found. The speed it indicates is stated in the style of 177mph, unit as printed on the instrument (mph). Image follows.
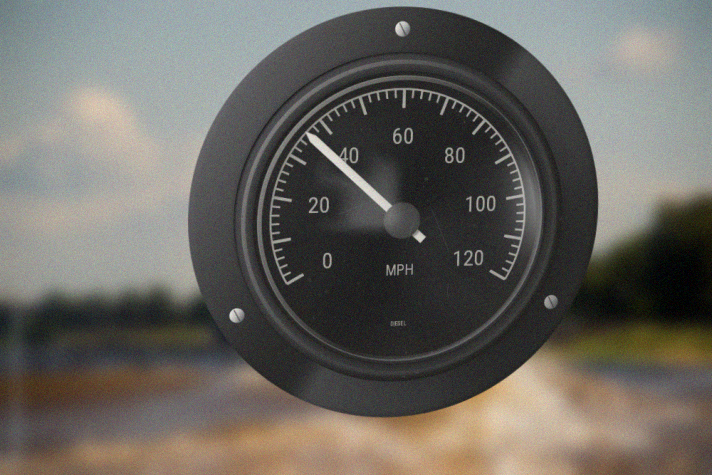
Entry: 36mph
